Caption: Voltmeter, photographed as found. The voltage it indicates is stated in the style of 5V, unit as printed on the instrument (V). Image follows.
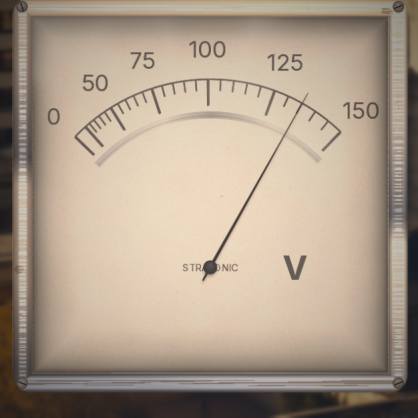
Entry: 135V
